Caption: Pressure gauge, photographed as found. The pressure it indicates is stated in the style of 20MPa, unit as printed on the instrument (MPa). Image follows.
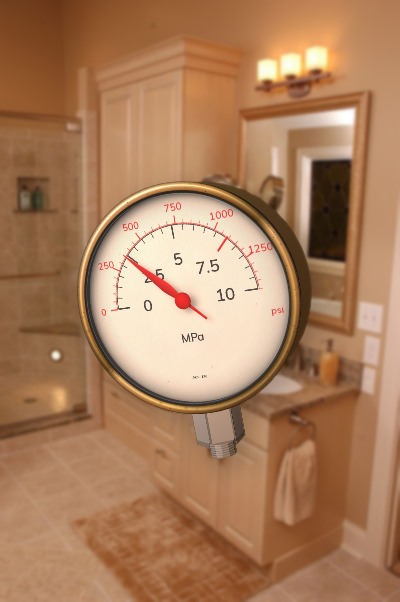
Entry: 2.5MPa
